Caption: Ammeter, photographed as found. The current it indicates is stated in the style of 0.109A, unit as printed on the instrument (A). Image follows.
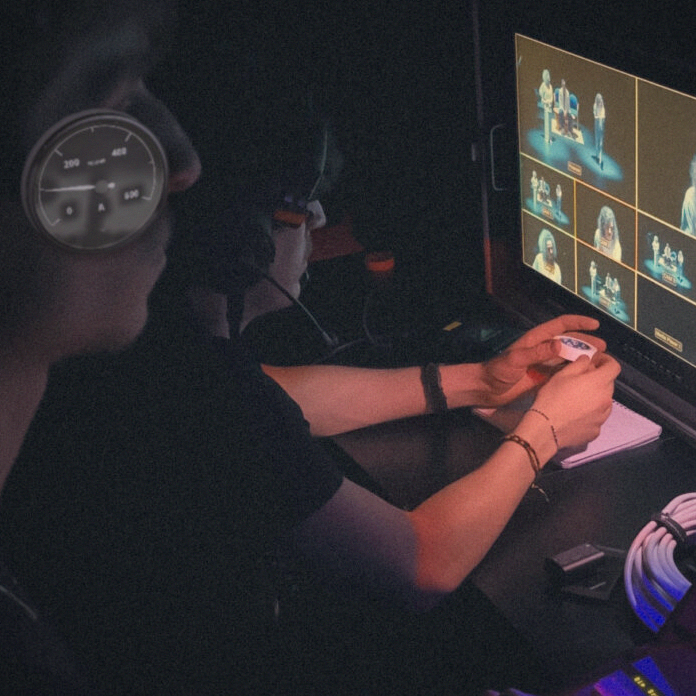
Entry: 100A
